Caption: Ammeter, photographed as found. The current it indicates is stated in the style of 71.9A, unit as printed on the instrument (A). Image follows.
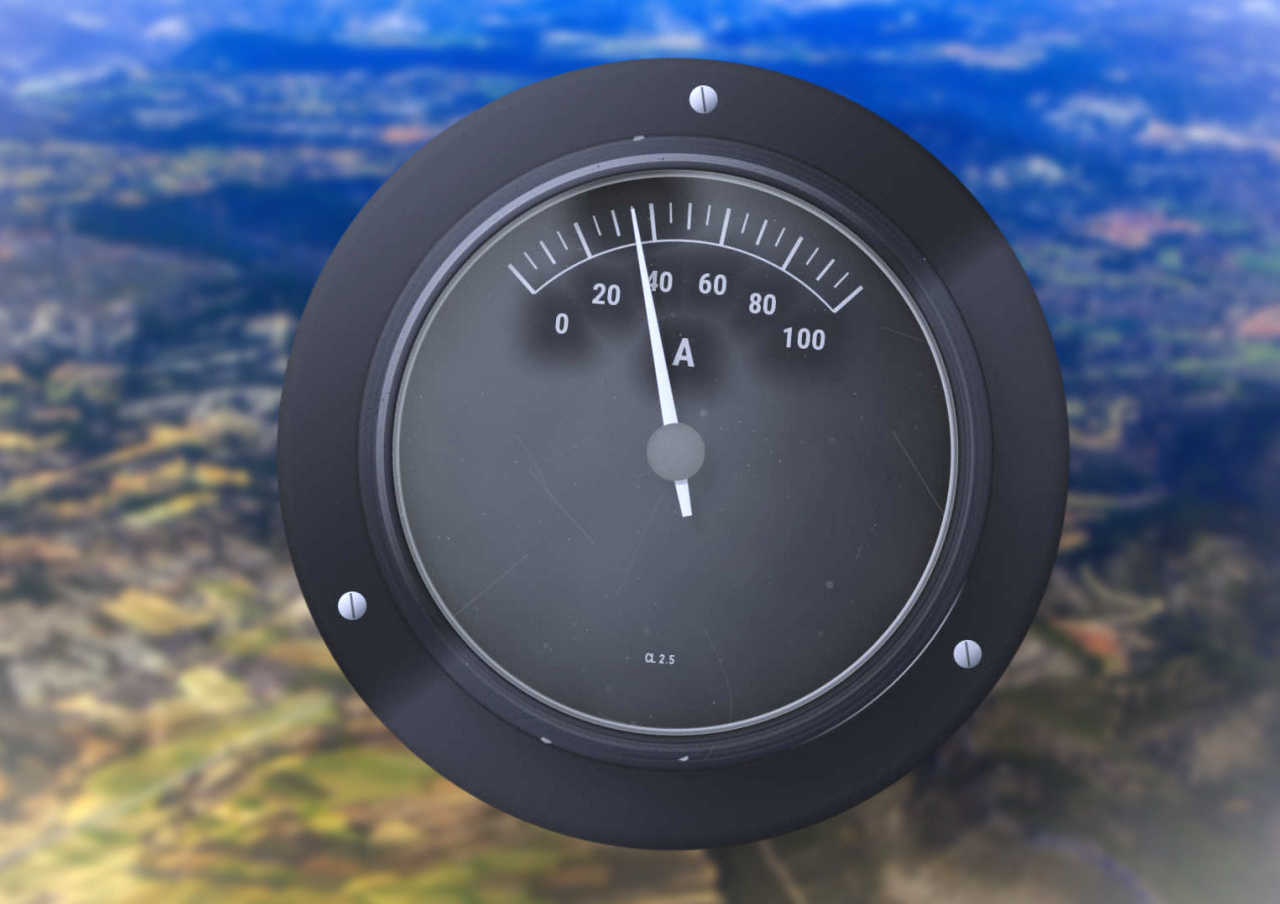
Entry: 35A
